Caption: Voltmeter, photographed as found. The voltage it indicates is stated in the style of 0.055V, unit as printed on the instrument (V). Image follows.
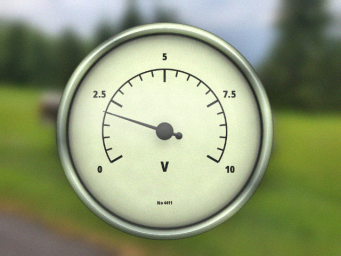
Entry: 2V
